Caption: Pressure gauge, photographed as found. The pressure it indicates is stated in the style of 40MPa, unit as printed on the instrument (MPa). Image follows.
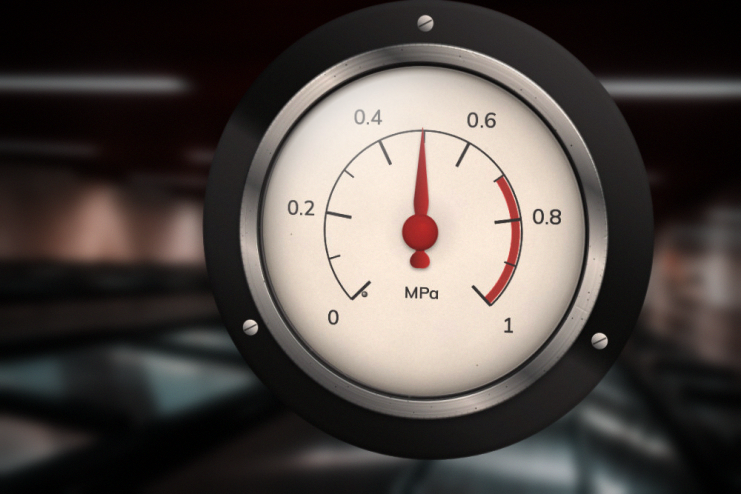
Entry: 0.5MPa
